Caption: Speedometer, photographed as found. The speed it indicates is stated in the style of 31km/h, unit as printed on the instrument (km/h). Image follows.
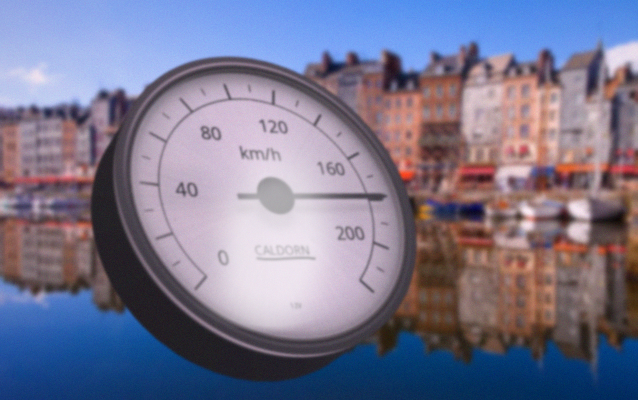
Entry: 180km/h
